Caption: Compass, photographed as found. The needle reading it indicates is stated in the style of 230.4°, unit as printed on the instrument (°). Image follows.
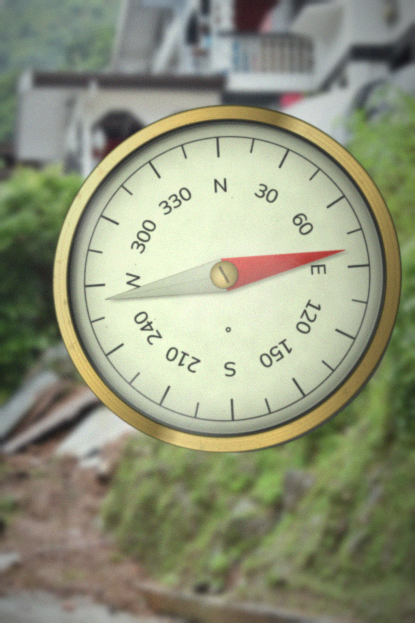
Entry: 82.5°
